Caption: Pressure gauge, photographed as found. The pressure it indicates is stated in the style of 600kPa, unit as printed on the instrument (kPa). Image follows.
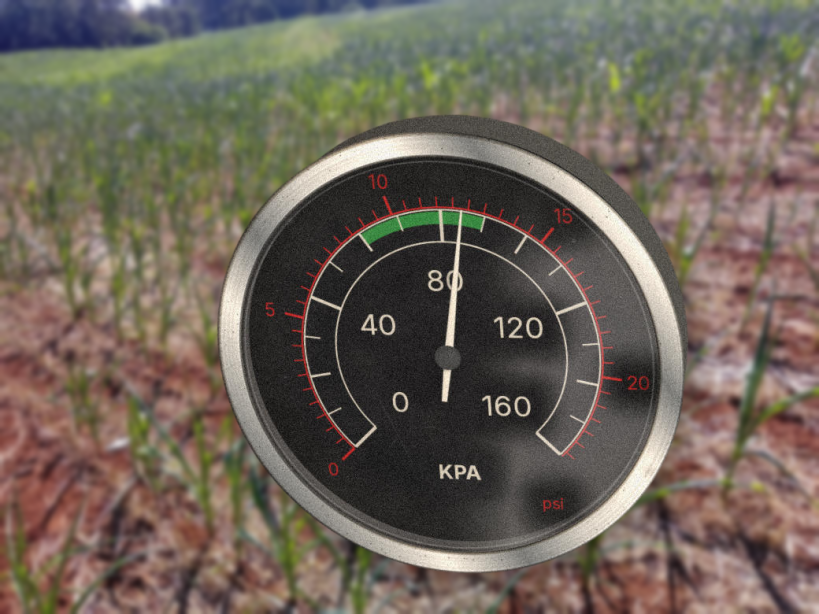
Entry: 85kPa
